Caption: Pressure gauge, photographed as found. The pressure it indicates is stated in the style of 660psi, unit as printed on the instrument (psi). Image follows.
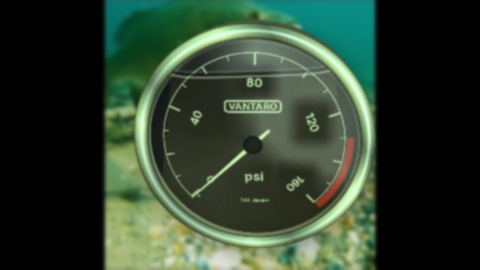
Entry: 0psi
